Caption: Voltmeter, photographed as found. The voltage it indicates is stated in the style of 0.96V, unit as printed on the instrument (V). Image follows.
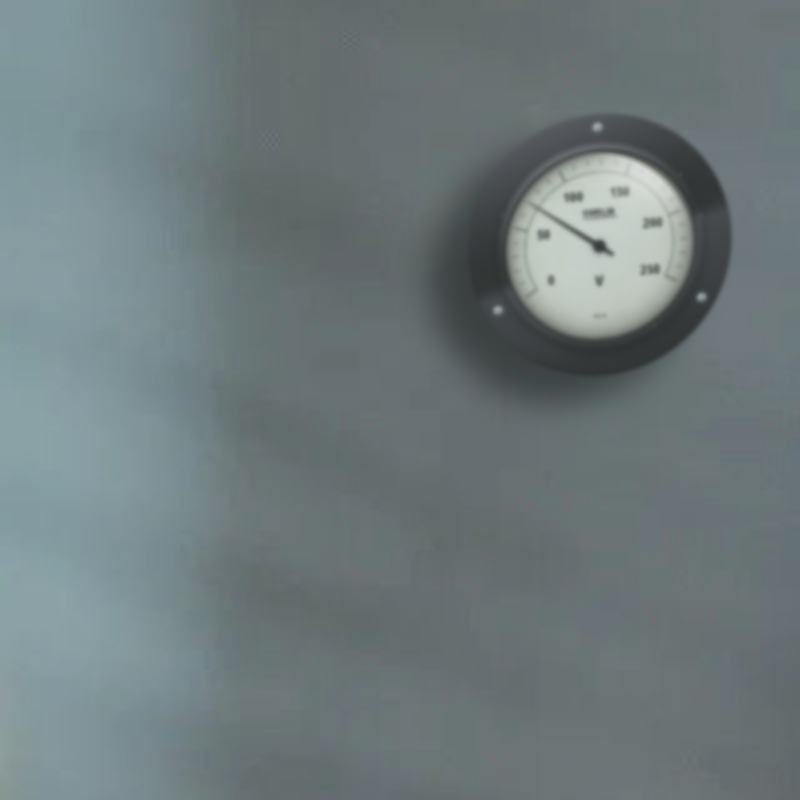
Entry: 70V
